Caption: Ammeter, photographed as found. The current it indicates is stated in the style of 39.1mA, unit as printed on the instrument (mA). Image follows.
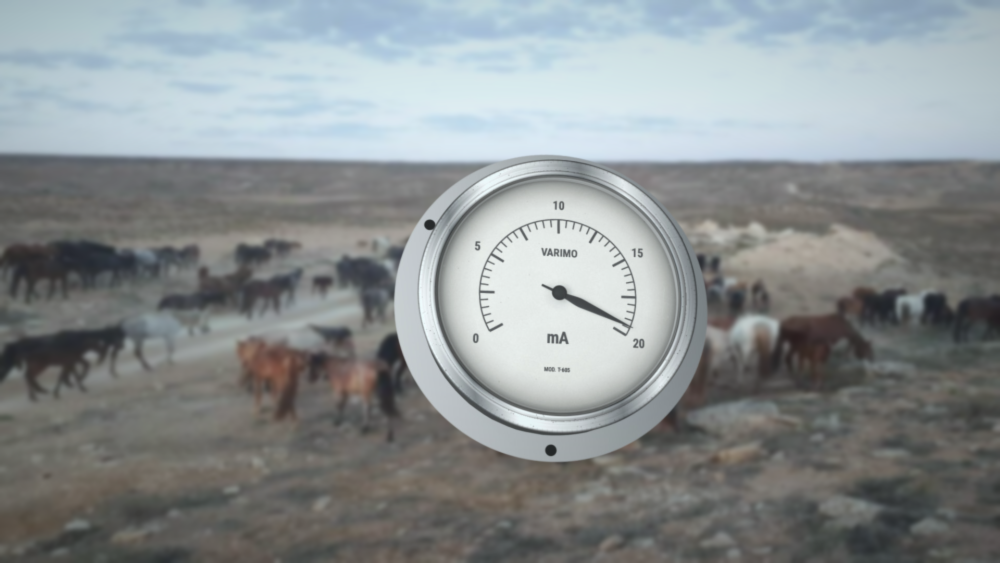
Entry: 19.5mA
